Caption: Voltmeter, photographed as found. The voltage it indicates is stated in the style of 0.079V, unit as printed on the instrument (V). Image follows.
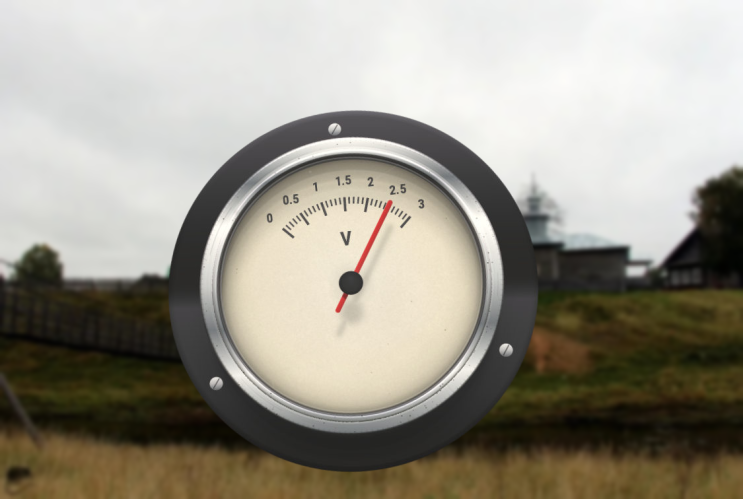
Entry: 2.5V
